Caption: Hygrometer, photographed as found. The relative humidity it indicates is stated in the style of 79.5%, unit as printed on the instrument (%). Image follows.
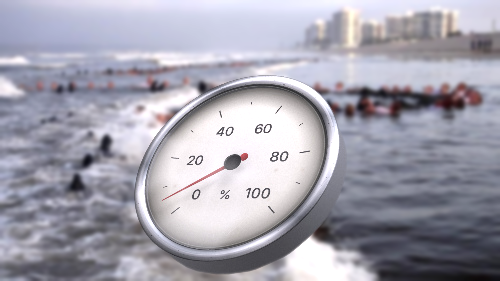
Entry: 5%
